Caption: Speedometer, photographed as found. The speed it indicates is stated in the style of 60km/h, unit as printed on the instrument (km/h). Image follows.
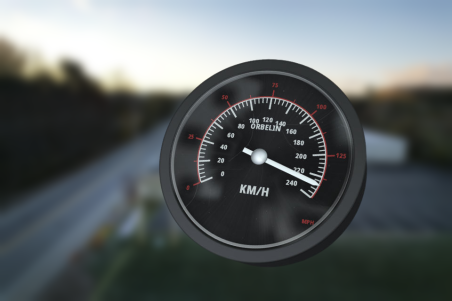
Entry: 228km/h
